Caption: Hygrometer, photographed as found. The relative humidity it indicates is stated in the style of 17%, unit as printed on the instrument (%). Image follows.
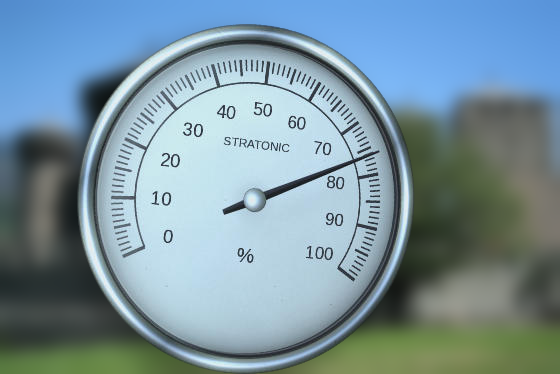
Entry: 76%
